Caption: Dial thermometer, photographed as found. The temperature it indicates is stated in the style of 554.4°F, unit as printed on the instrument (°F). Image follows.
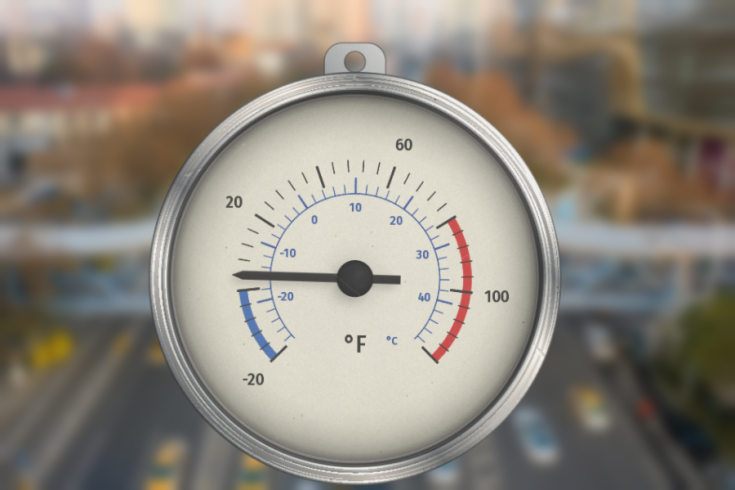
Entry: 4°F
